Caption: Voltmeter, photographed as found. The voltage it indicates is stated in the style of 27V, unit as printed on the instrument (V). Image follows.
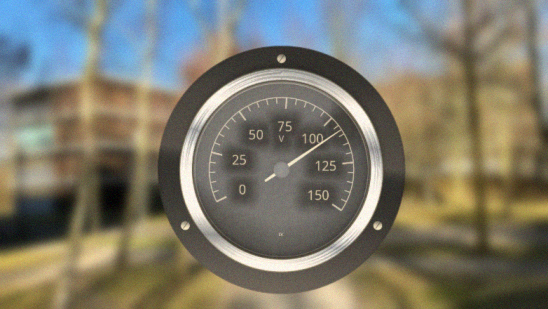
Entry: 107.5V
